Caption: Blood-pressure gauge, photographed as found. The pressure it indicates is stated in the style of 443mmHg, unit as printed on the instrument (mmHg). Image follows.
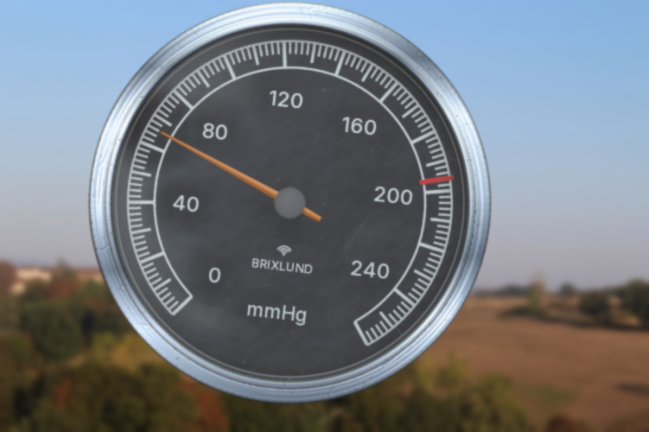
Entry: 66mmHg
